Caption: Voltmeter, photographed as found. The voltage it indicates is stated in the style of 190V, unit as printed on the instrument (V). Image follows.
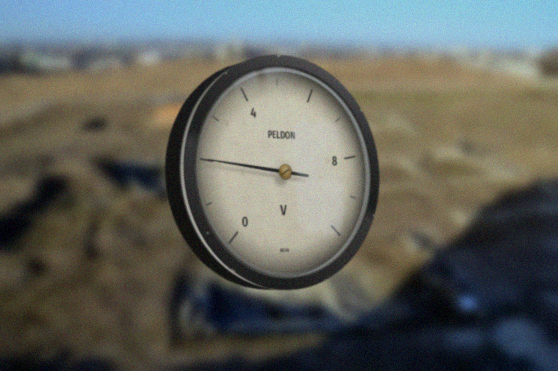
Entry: 2V
